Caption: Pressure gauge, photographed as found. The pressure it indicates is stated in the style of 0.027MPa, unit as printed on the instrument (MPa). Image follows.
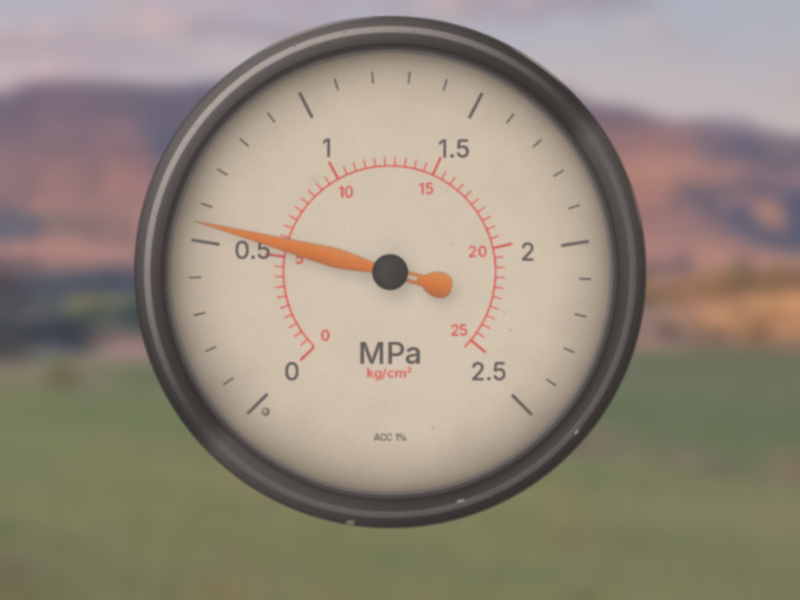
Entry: 0.55MPa
